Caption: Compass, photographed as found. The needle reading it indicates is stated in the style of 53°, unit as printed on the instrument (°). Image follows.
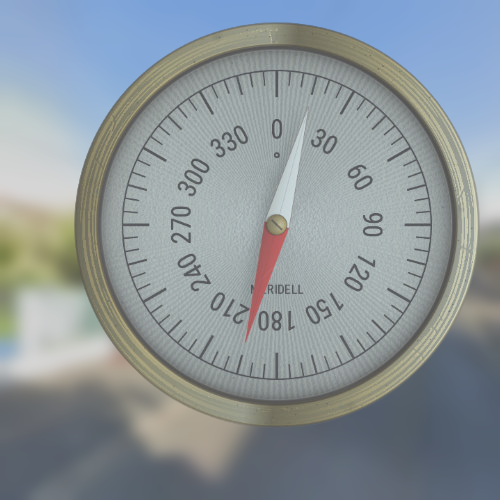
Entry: 195°
